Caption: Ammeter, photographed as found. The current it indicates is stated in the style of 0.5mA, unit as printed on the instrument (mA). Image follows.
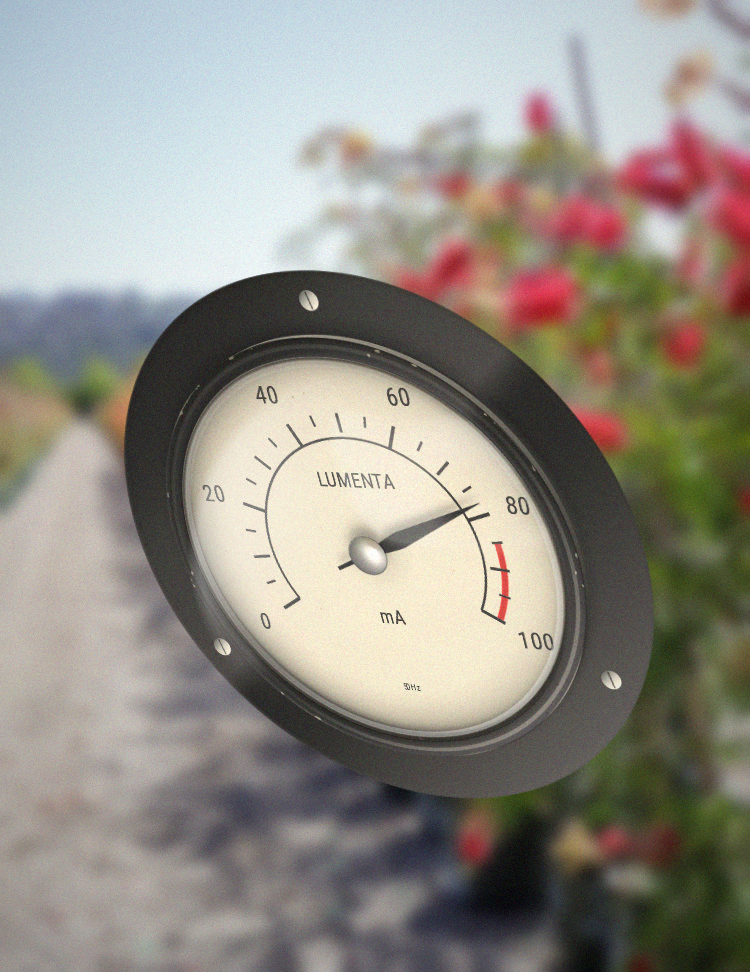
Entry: 77.5mA
